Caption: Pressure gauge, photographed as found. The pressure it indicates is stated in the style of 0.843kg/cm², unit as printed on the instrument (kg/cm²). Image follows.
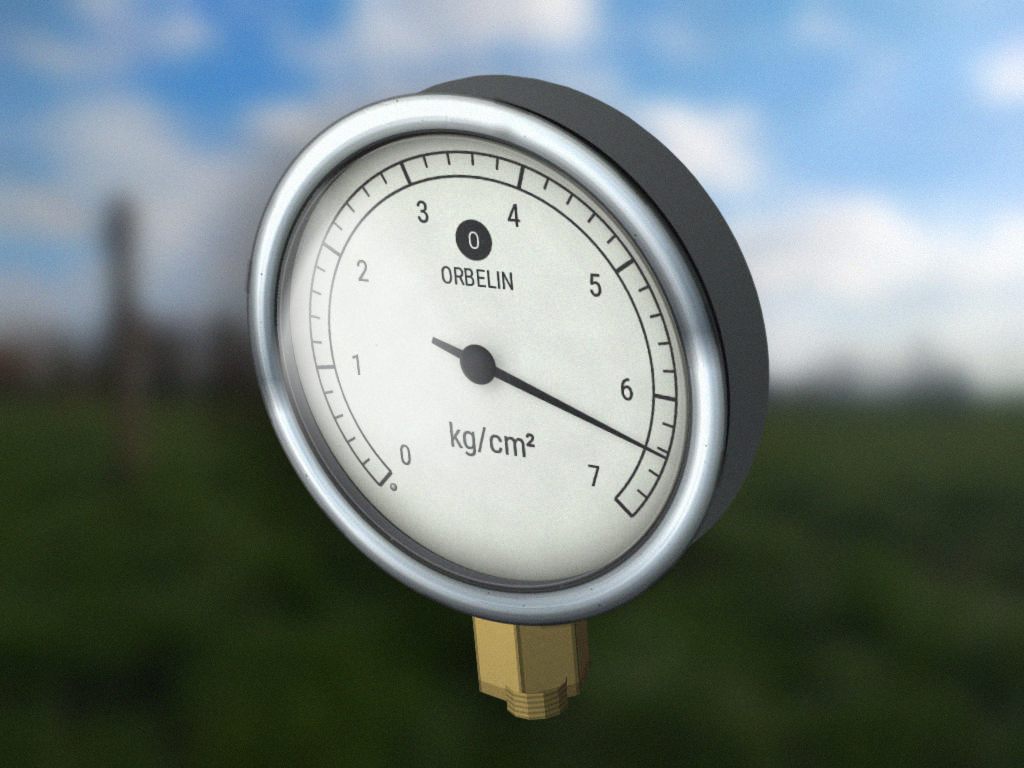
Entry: 6.4kg/cm²
